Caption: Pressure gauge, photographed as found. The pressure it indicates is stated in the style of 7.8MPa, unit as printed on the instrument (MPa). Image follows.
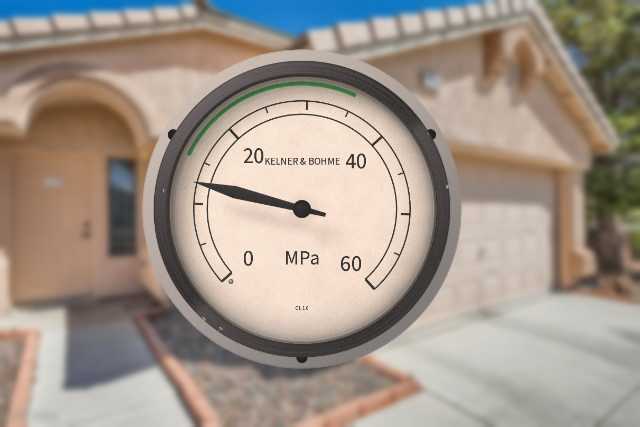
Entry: 12.5MPa
